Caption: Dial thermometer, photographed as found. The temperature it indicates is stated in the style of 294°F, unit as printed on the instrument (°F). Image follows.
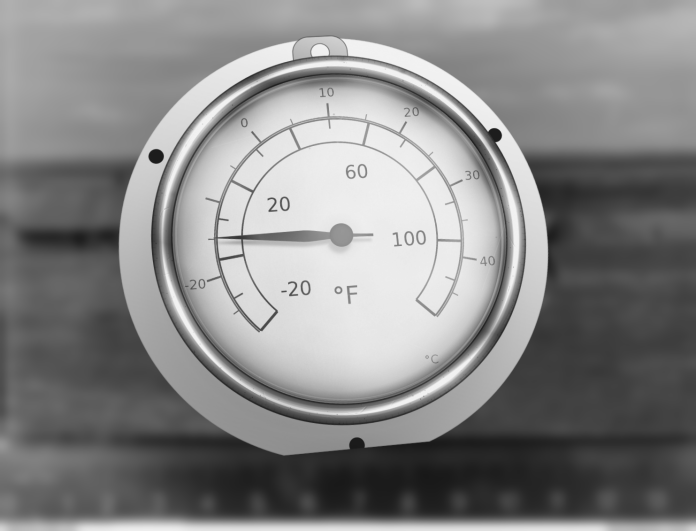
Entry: 5°F
